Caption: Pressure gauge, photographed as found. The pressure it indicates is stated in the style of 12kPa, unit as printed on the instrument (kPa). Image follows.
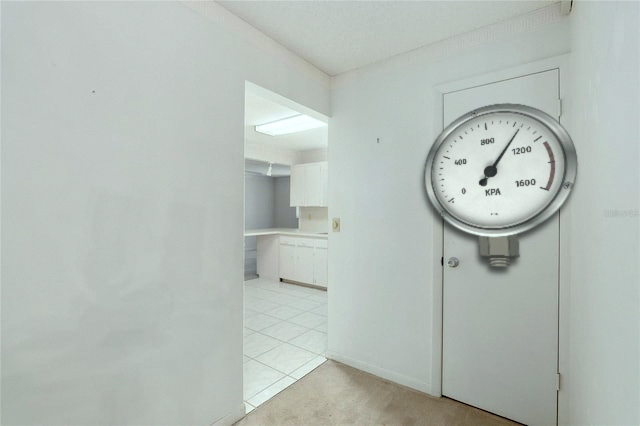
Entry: 1050kPa
